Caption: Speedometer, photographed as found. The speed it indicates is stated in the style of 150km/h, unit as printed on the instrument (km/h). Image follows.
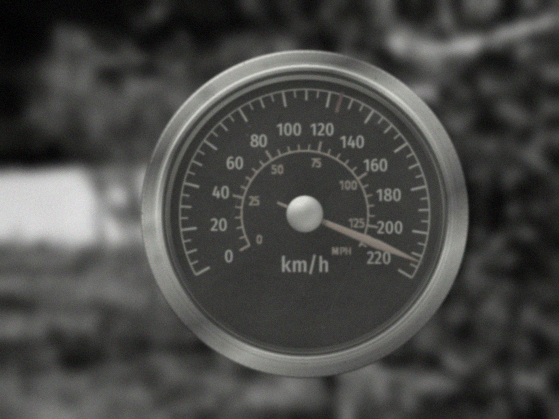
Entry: 212.5km/h
